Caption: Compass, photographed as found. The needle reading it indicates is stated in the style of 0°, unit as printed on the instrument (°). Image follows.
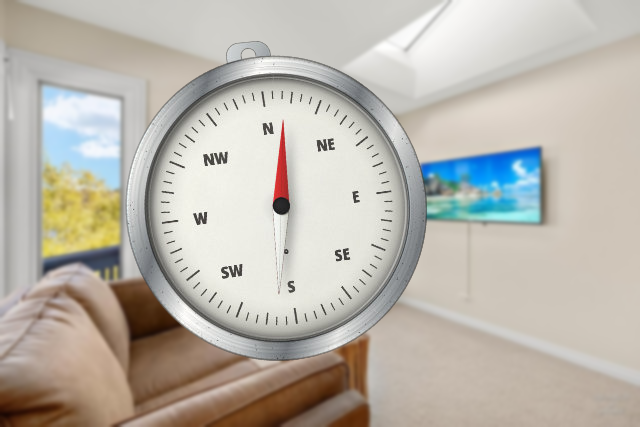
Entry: 10°
